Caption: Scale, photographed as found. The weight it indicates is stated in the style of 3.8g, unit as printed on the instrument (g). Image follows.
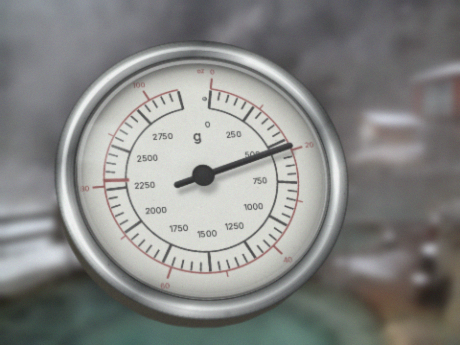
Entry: 550g
